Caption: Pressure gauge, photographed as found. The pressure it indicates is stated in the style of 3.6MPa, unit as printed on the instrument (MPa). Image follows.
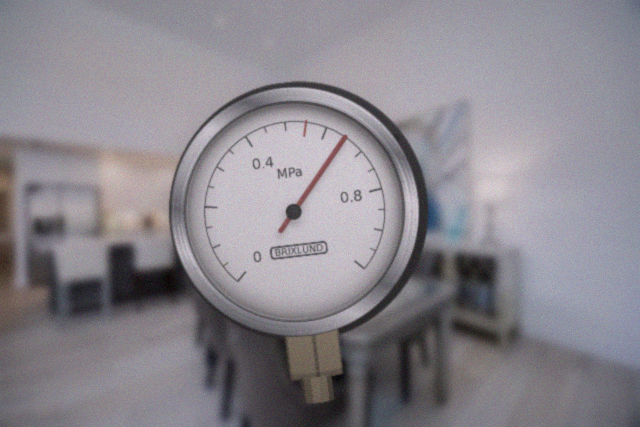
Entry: 0.65MPa
